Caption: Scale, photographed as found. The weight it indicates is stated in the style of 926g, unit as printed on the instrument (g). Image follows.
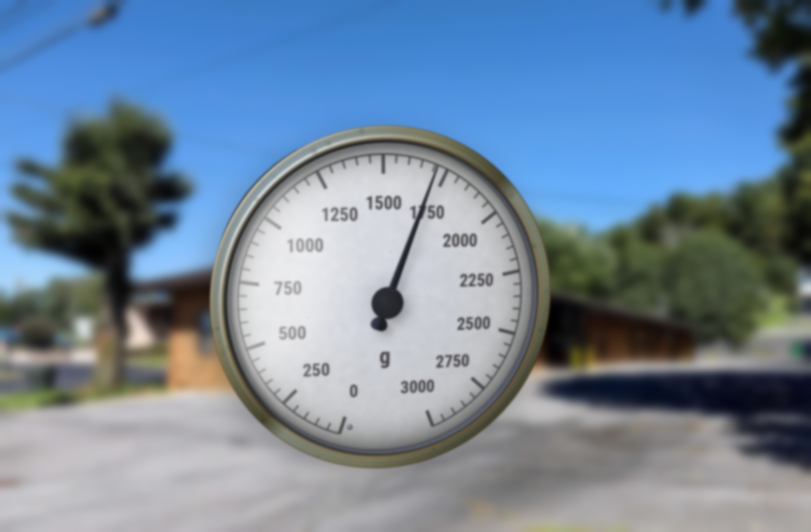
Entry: 1700g
